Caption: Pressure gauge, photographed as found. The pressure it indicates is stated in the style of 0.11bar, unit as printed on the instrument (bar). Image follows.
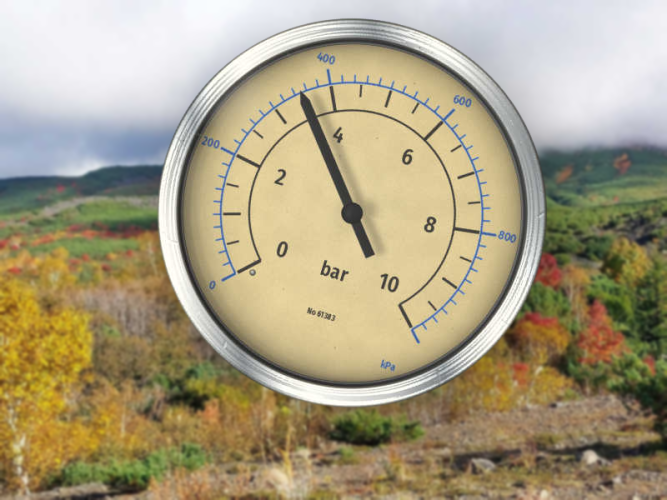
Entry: 3.5bar
